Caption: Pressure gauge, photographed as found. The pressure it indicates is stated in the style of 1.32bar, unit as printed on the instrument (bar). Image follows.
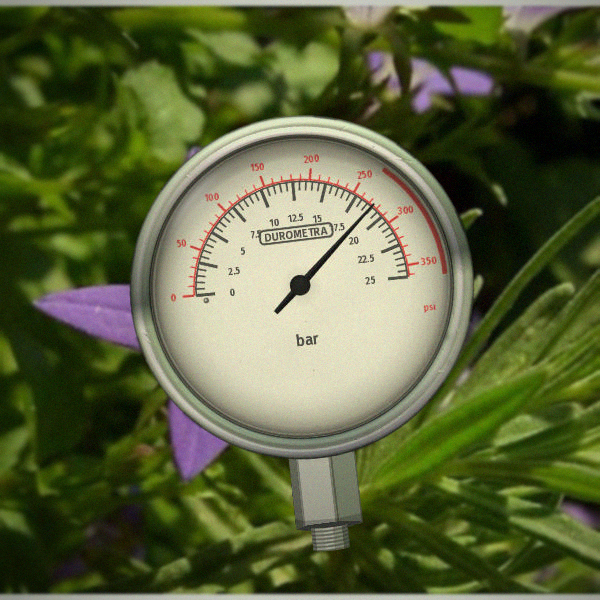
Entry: 19bar
